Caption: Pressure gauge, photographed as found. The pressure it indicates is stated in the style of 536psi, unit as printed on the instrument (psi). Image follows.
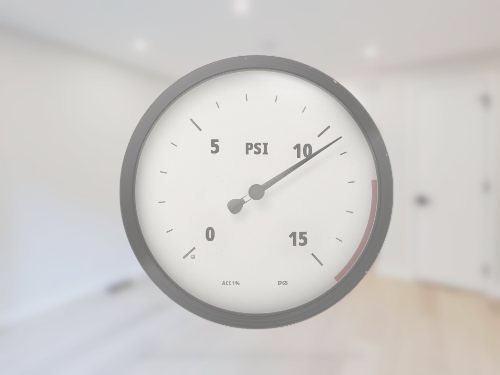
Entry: 10.5psi
